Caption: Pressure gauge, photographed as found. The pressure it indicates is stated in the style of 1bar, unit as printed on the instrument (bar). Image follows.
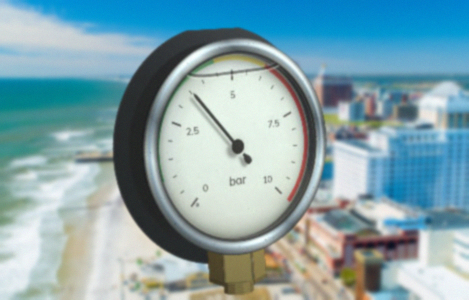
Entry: 3.5bar
